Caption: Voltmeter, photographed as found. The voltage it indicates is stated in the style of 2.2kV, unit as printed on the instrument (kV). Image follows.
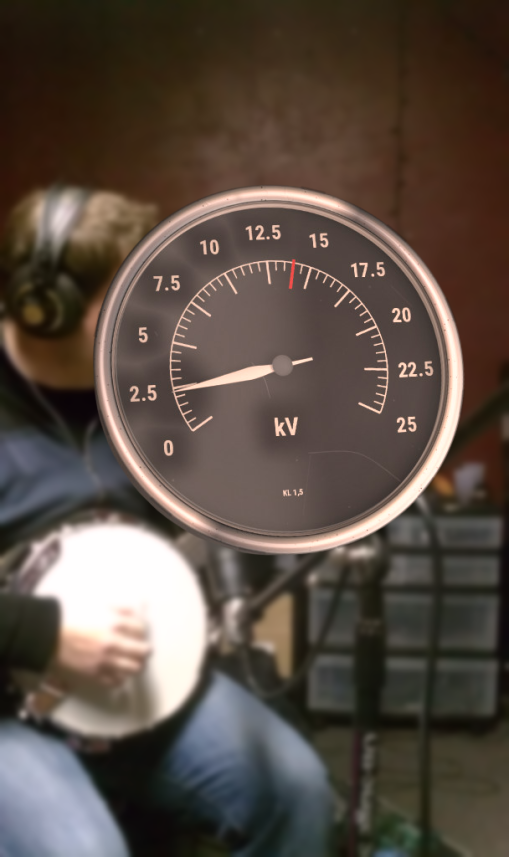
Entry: 2.25kV
